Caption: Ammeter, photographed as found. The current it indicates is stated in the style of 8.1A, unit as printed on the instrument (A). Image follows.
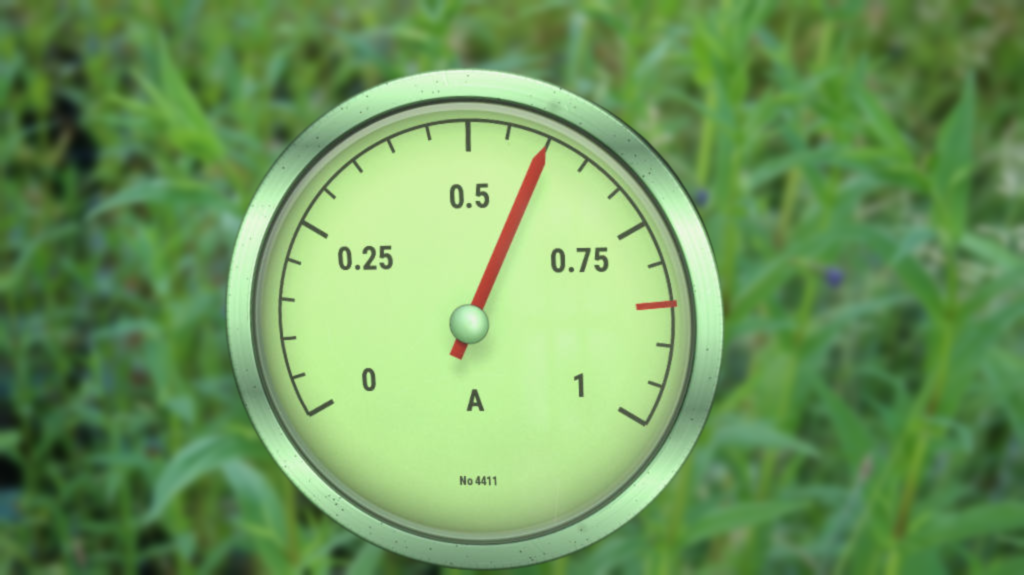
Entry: 0.6A
